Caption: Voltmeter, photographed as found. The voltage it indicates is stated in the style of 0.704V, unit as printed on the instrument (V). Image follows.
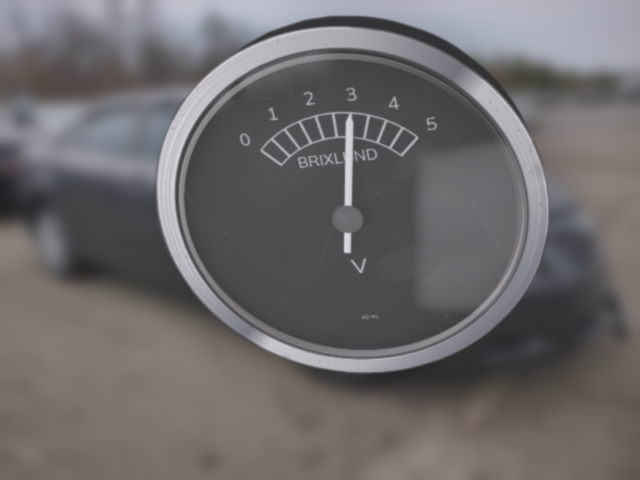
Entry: 3V
